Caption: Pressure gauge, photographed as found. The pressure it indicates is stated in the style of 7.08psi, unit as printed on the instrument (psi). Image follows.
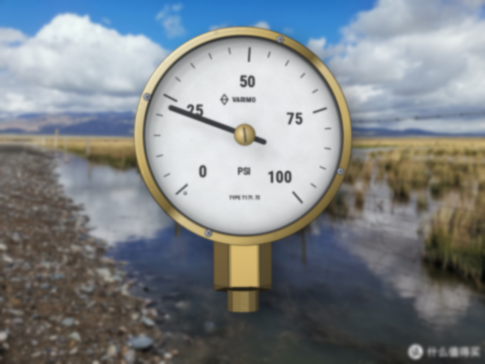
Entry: 22.5psi
